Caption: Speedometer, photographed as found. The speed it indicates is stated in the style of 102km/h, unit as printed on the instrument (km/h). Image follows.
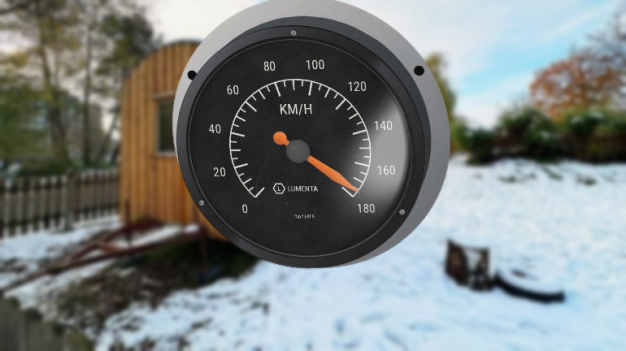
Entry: 175km/h
